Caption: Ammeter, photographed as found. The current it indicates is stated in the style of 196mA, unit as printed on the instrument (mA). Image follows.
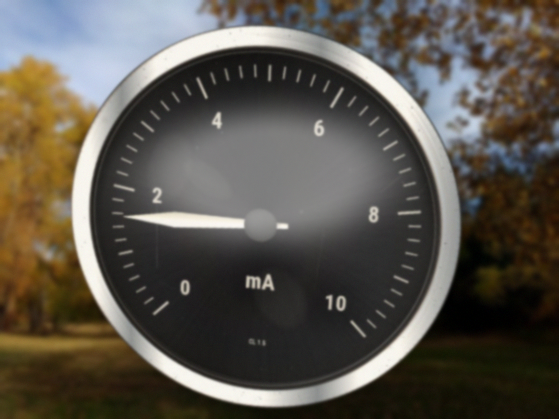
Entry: 1.6mA
